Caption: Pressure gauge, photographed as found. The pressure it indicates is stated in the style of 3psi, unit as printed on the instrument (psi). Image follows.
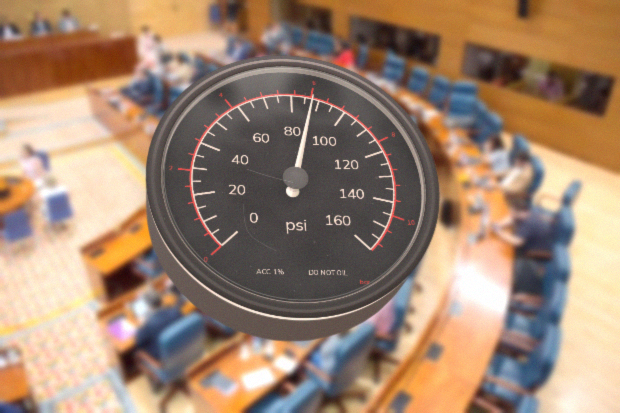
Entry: 87.5psi
